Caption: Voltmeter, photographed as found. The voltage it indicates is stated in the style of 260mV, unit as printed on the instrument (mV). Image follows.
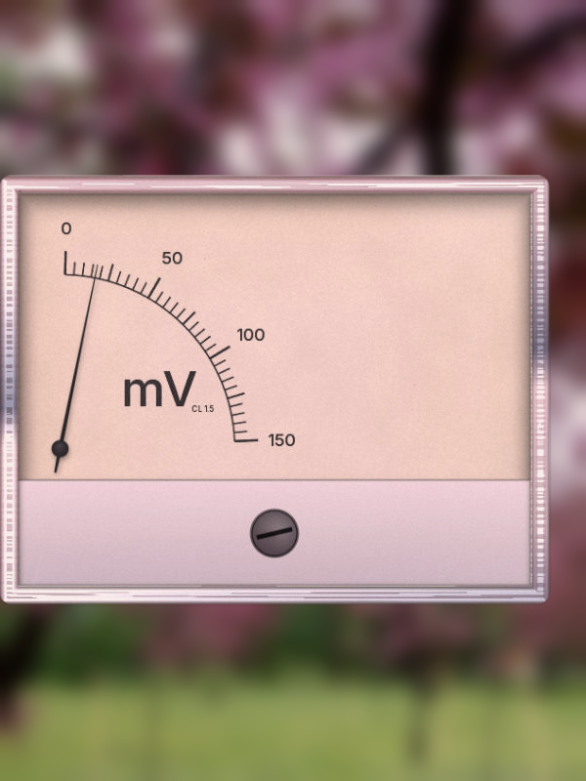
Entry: 17.5mV
